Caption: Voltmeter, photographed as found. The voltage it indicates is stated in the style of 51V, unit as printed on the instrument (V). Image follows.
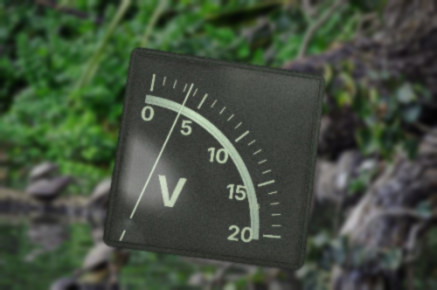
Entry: 3.5V
